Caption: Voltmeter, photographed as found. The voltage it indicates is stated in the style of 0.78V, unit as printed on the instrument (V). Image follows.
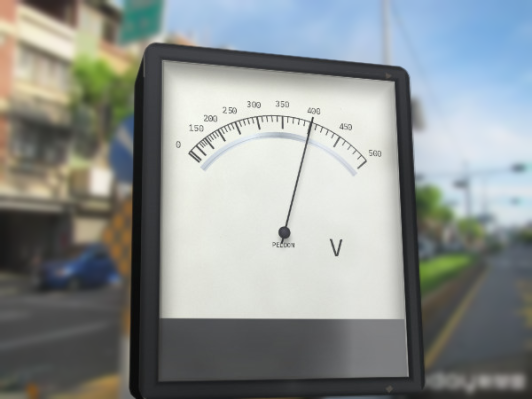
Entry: 400V
